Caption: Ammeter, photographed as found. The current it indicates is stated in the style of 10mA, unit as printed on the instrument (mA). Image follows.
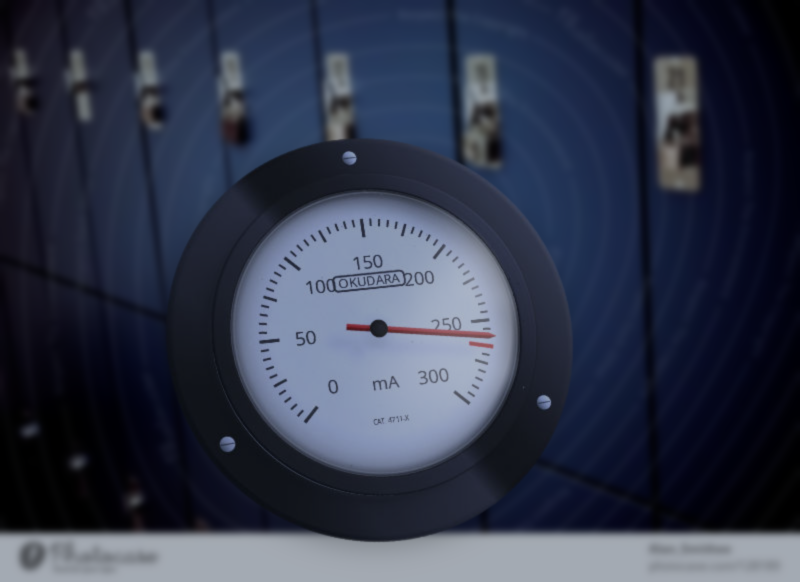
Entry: 260mA
